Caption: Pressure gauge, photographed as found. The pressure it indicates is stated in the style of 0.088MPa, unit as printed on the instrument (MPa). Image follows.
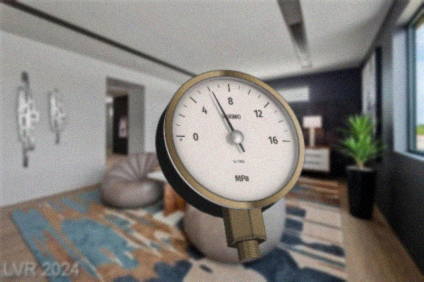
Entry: 6MPa
